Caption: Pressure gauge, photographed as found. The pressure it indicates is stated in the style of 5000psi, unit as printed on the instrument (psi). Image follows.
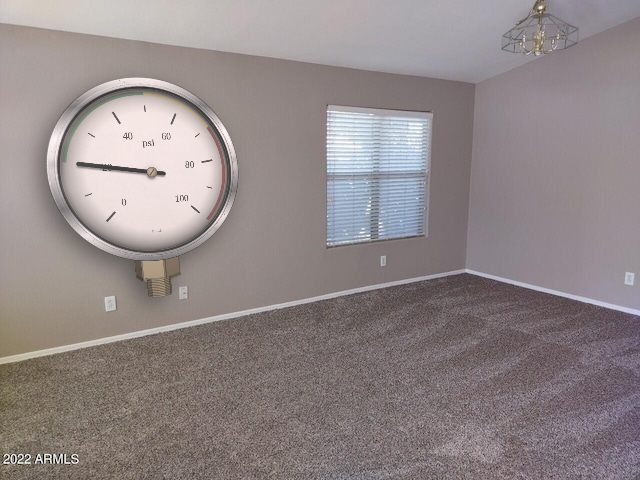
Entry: 20psi
